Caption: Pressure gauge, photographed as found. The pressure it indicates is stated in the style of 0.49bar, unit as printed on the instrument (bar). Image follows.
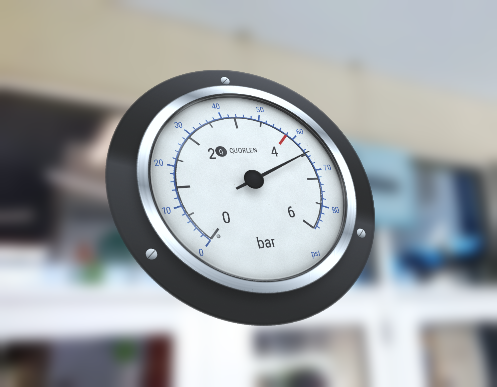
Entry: 4.5bar
